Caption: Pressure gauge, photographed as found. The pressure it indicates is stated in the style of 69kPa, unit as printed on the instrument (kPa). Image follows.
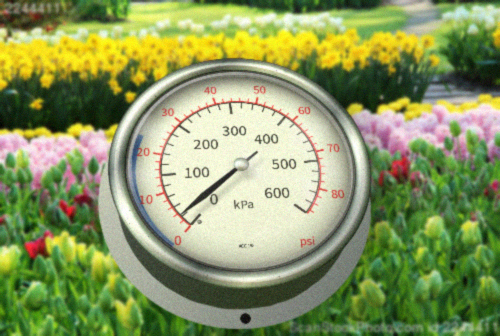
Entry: 20kPa
